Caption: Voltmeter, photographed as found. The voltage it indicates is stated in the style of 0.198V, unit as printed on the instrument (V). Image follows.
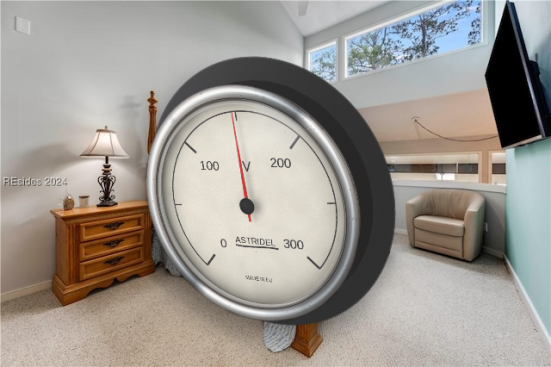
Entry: 150V
